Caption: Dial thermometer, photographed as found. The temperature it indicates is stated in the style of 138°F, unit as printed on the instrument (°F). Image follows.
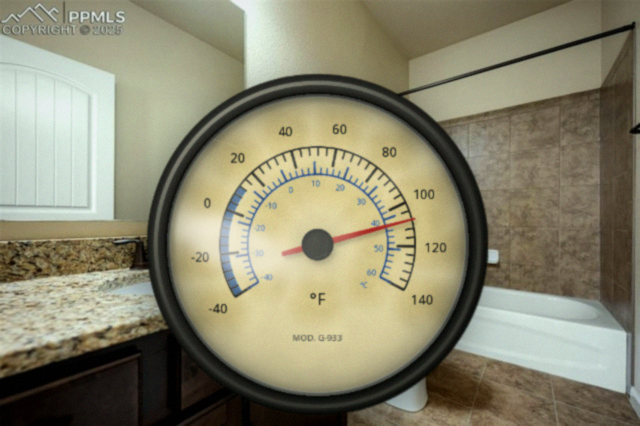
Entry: 108°F
